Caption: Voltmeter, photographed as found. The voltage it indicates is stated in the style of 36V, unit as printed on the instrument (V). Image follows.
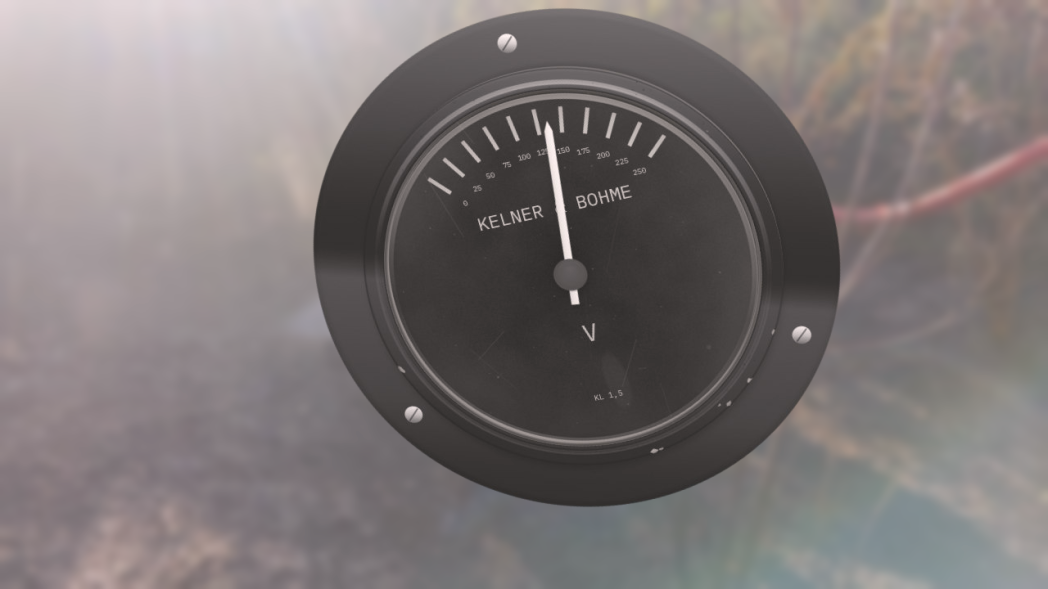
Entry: 137.5V
